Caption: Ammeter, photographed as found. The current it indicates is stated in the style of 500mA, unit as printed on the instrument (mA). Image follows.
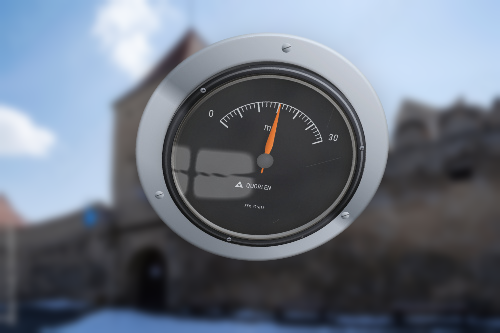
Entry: 15mA
